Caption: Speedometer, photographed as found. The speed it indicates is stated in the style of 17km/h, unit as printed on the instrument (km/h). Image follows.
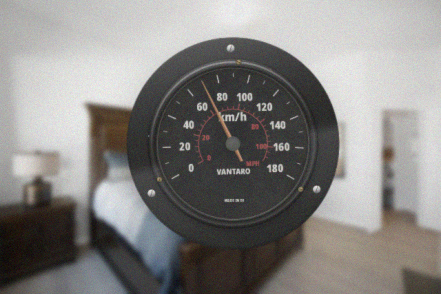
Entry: 70km/h
